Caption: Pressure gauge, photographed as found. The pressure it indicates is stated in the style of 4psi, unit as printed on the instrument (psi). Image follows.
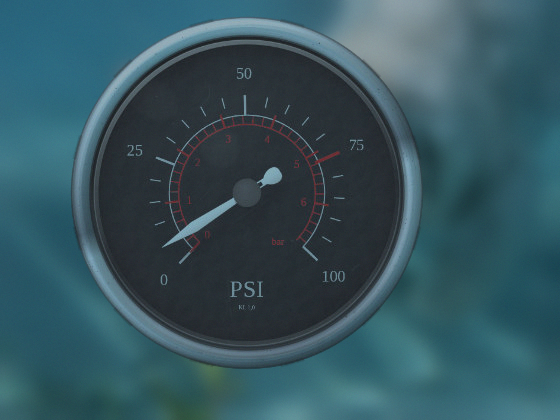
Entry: 5psi
